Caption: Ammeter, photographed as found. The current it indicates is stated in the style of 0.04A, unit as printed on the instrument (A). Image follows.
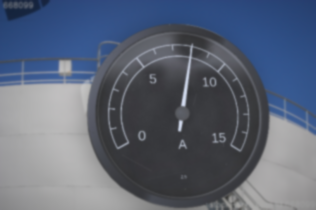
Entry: 8A
